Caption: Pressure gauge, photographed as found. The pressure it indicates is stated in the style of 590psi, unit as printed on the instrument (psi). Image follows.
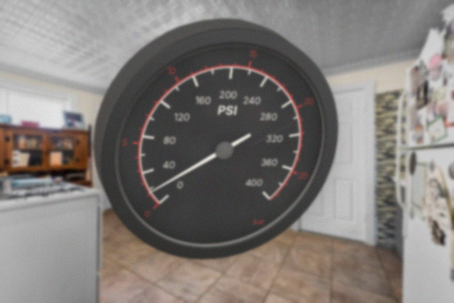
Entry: 20psi
